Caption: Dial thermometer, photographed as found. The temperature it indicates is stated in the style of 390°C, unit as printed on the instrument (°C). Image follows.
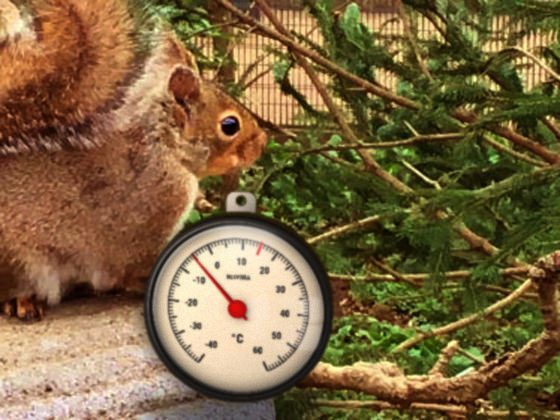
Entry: -5°C
